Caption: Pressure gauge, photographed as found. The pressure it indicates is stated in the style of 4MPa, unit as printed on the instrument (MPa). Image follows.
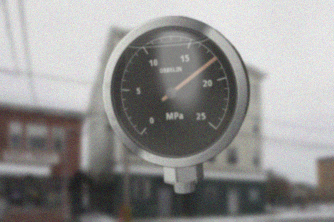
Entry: 18MPa
